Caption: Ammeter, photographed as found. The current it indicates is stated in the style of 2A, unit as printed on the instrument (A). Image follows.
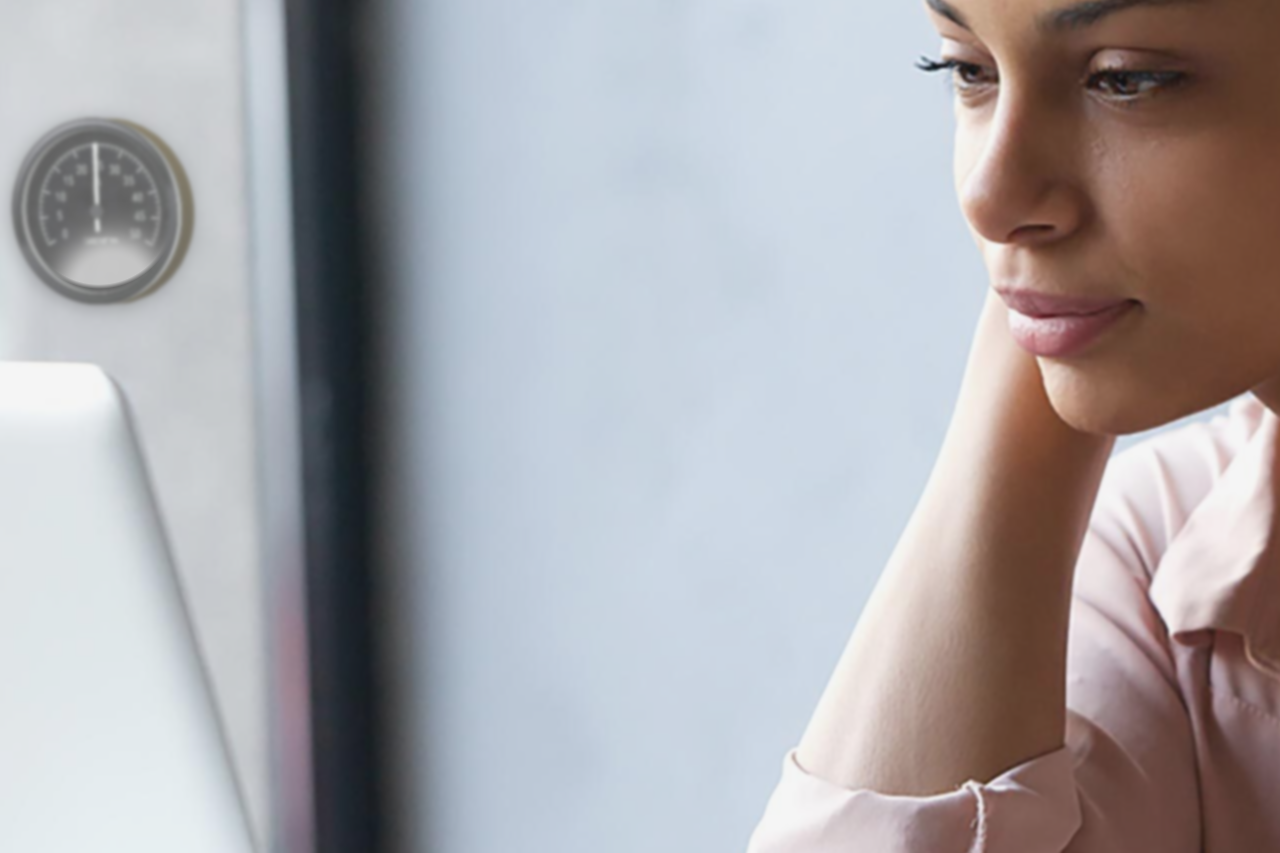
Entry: 25A
